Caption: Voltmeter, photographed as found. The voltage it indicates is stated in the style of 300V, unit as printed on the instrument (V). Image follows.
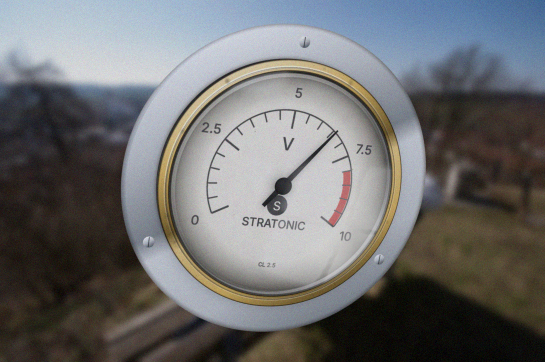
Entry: 6.5V
